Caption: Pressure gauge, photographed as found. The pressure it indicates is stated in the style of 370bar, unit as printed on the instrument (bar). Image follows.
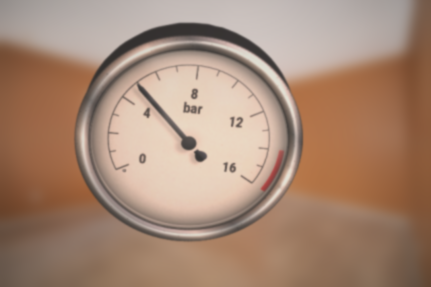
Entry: 5bar
